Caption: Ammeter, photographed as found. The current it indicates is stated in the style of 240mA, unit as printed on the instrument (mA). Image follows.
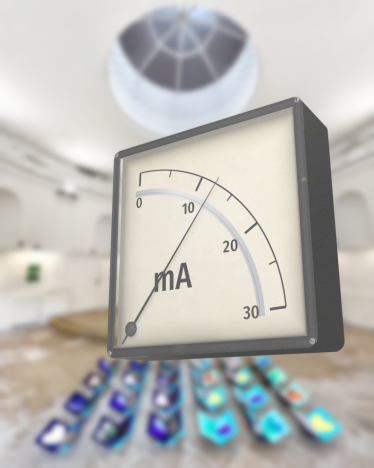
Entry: 12.5mA
